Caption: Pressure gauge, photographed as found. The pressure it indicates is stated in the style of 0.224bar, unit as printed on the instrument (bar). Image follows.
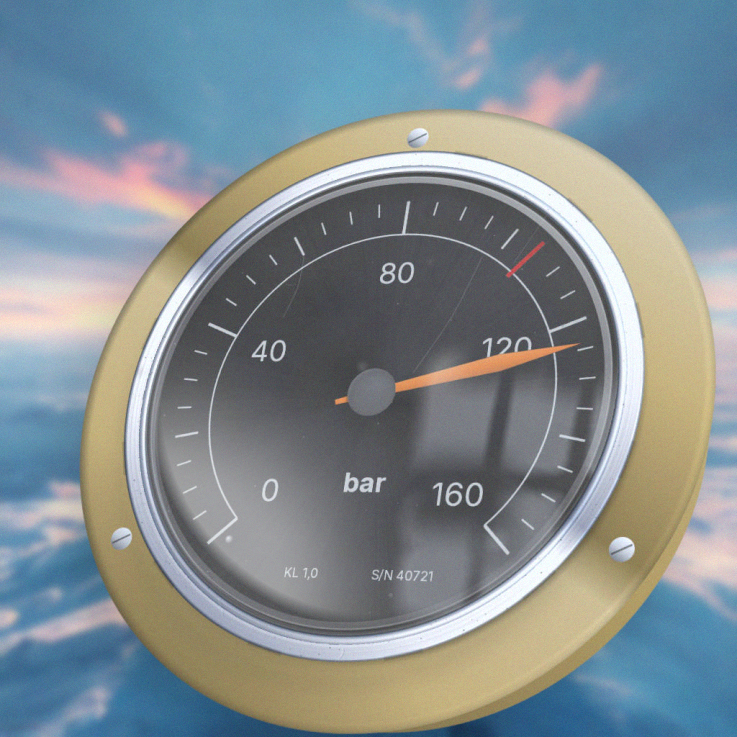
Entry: 125bar
